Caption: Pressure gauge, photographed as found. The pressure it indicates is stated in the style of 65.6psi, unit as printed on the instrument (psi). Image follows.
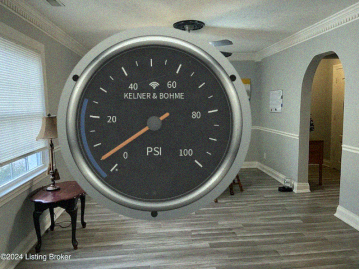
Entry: 5psi
